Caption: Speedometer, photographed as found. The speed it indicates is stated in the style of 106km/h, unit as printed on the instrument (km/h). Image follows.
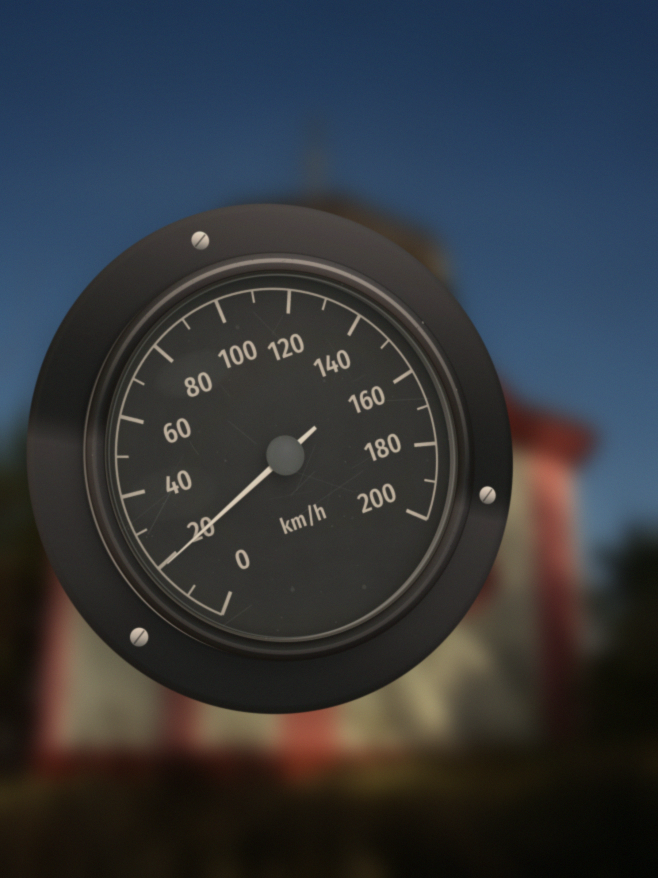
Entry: 20km/h
